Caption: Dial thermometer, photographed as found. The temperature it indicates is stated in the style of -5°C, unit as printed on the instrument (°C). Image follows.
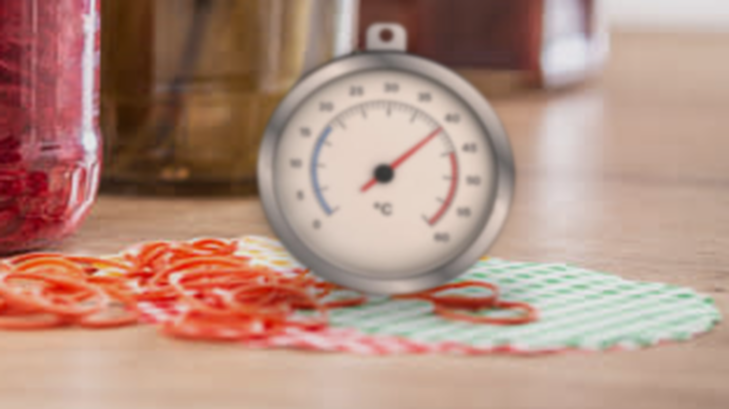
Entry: 40°C
